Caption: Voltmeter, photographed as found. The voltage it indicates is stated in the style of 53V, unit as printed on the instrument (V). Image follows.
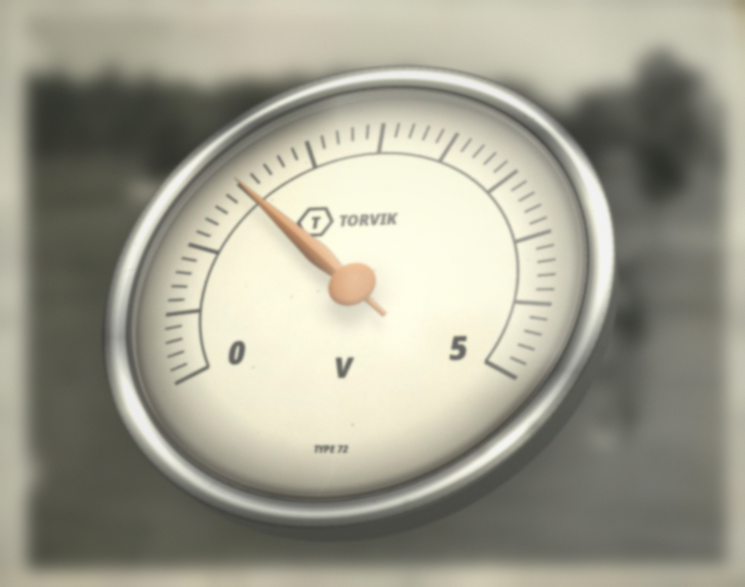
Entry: 1.5V
